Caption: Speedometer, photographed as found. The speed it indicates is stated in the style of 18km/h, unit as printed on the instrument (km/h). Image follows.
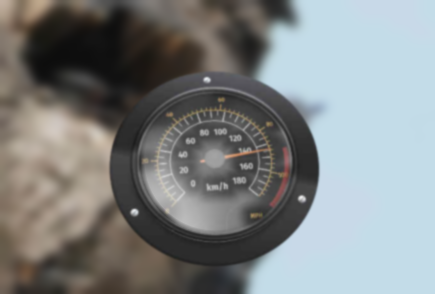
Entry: 145km/h
